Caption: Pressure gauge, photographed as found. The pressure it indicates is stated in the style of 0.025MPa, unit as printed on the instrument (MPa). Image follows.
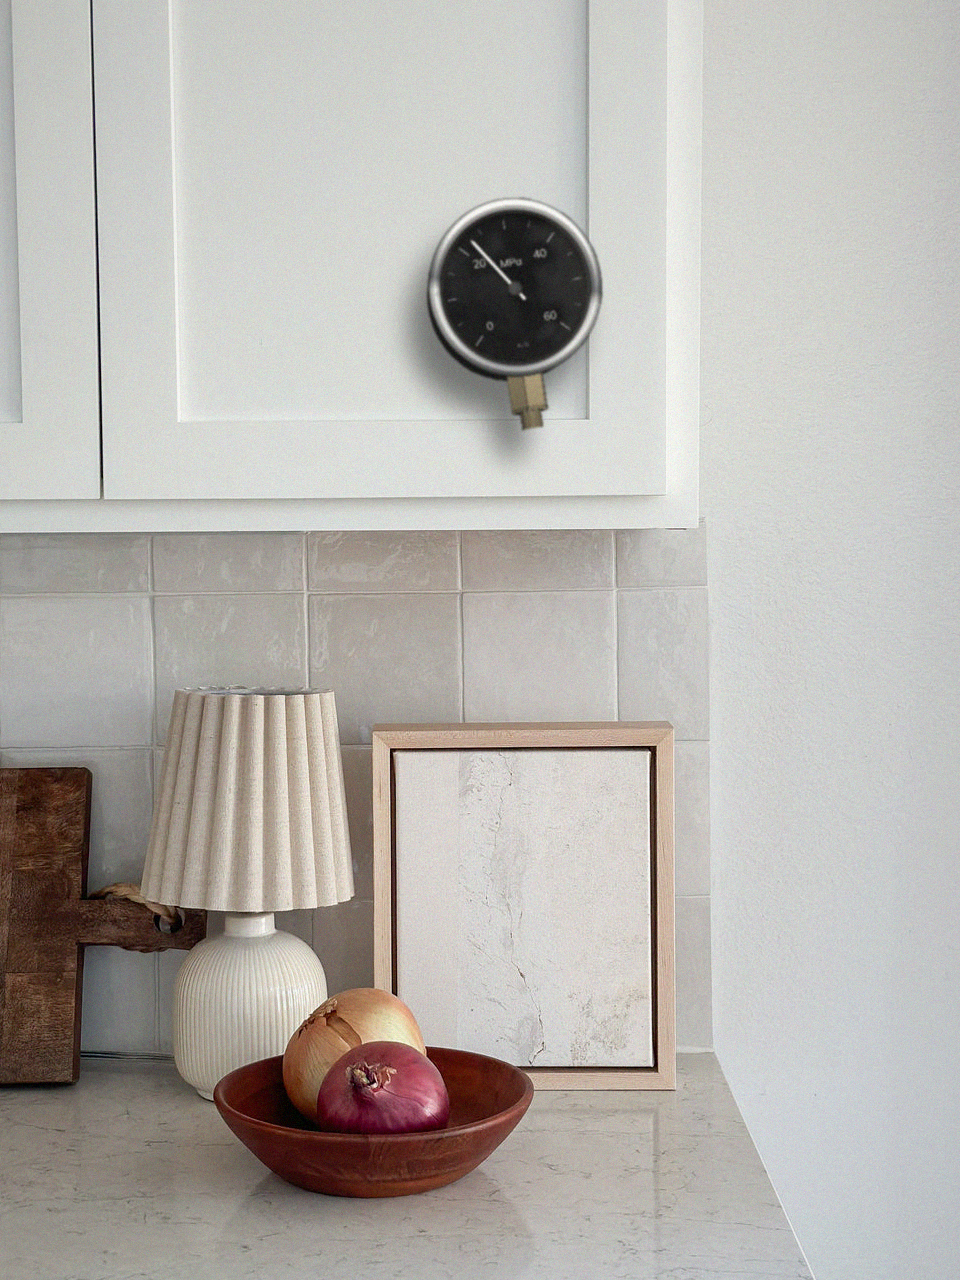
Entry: 22.5MPa
